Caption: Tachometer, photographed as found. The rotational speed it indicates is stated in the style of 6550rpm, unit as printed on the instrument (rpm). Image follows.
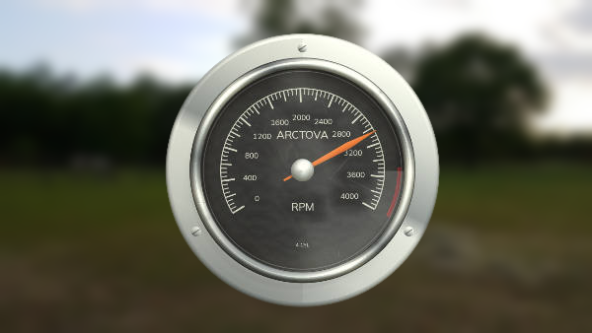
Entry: 3050rpm
